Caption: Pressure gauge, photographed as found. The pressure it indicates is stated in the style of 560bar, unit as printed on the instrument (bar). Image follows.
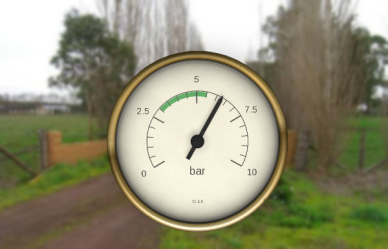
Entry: 6.25bar
